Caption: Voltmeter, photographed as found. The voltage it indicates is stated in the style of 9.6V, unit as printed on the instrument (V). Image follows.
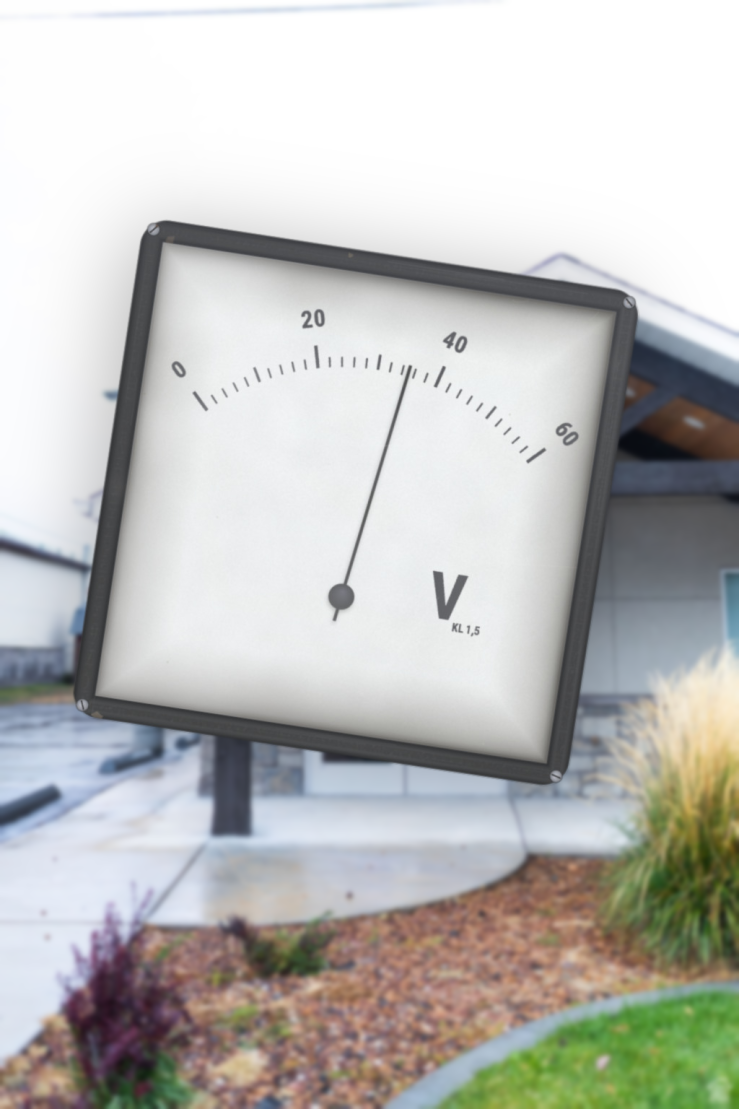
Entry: 35V
